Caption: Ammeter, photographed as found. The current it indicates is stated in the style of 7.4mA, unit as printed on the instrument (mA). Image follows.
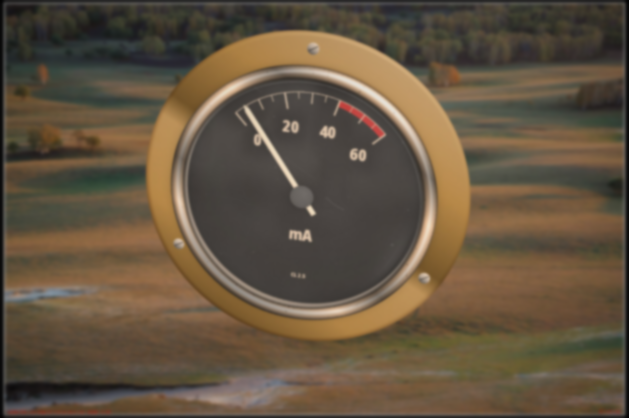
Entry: 5mA
